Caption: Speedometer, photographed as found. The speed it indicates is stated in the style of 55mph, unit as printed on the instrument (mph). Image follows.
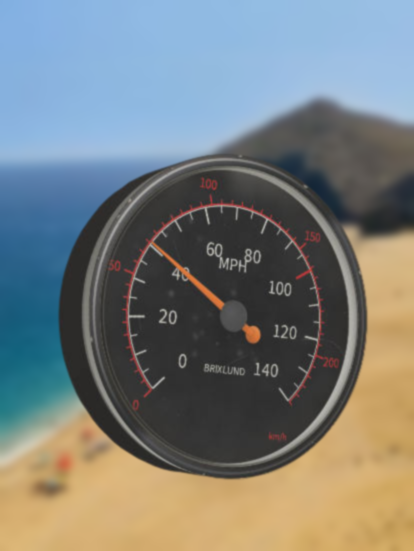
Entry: 40mph
